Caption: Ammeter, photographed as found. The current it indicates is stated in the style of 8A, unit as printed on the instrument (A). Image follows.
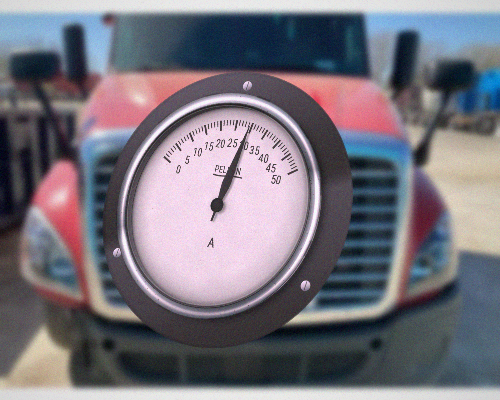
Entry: 30A
